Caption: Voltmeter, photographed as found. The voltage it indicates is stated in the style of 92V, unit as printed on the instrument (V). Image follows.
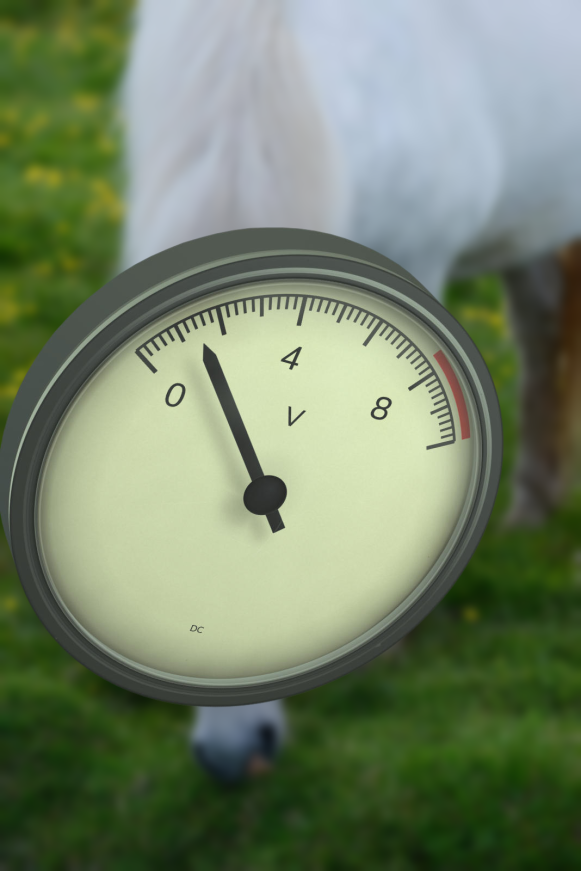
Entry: 1.4V
